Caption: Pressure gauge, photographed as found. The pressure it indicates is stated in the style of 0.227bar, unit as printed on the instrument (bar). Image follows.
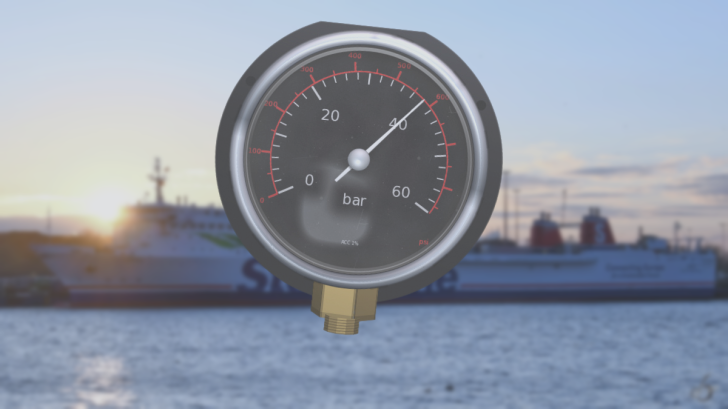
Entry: 40bar
